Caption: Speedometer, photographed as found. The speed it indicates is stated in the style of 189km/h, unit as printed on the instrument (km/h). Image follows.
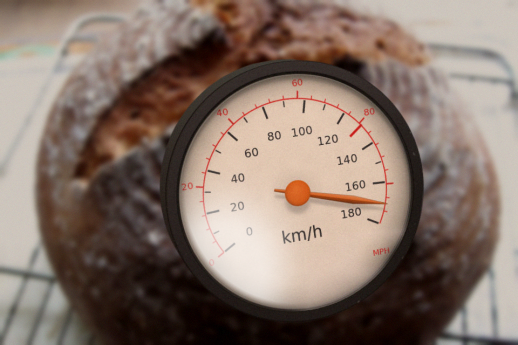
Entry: 170km/h
